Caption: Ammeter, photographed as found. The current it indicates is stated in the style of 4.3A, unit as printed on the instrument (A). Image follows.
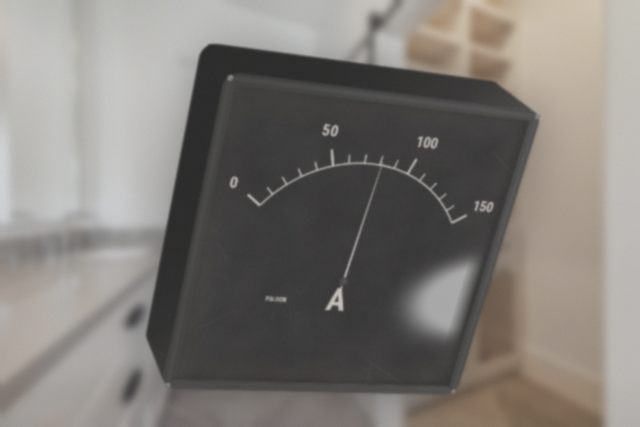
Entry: 80A
